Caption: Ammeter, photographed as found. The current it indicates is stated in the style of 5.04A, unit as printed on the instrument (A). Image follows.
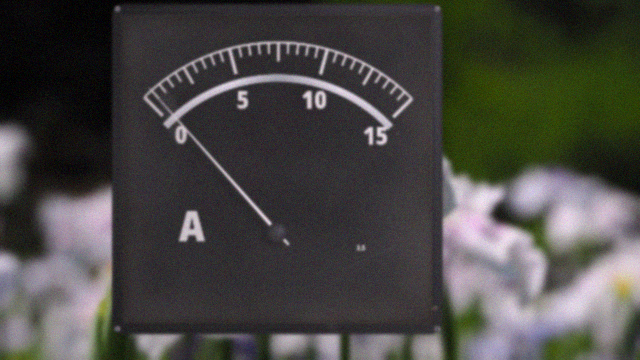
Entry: 0.5A
